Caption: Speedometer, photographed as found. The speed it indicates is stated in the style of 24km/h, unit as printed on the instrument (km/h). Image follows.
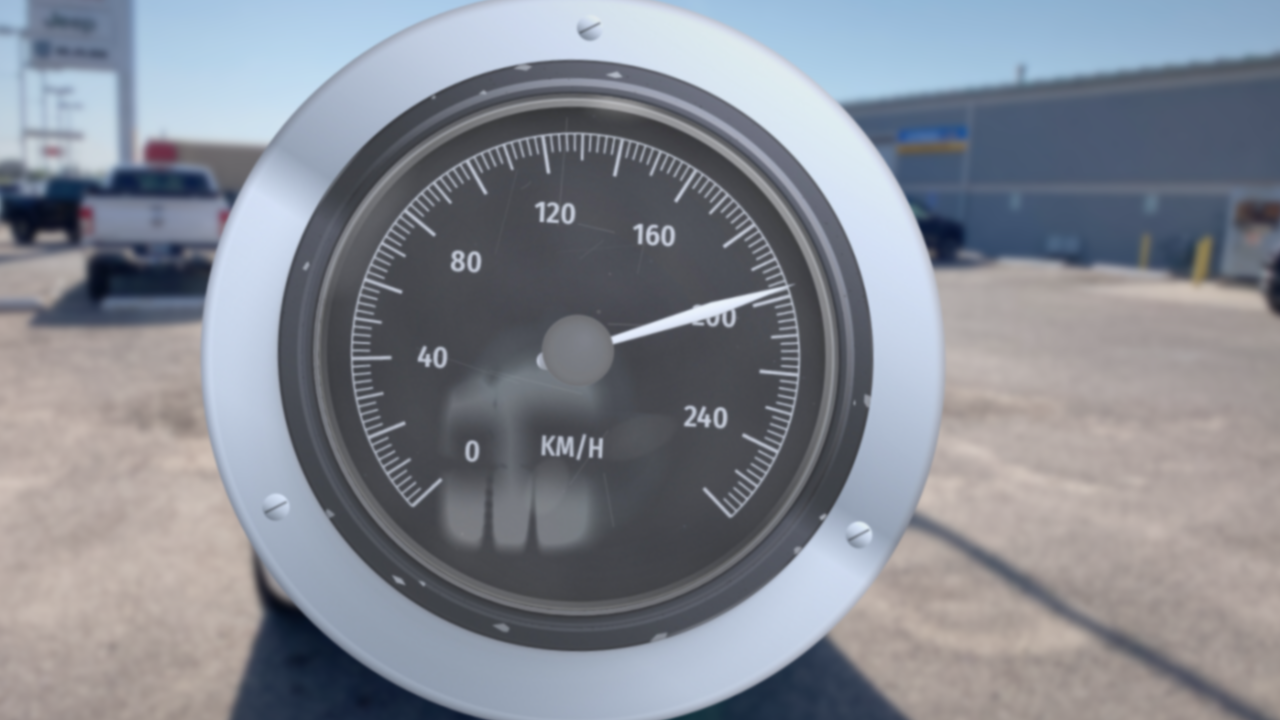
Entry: 198km/h
